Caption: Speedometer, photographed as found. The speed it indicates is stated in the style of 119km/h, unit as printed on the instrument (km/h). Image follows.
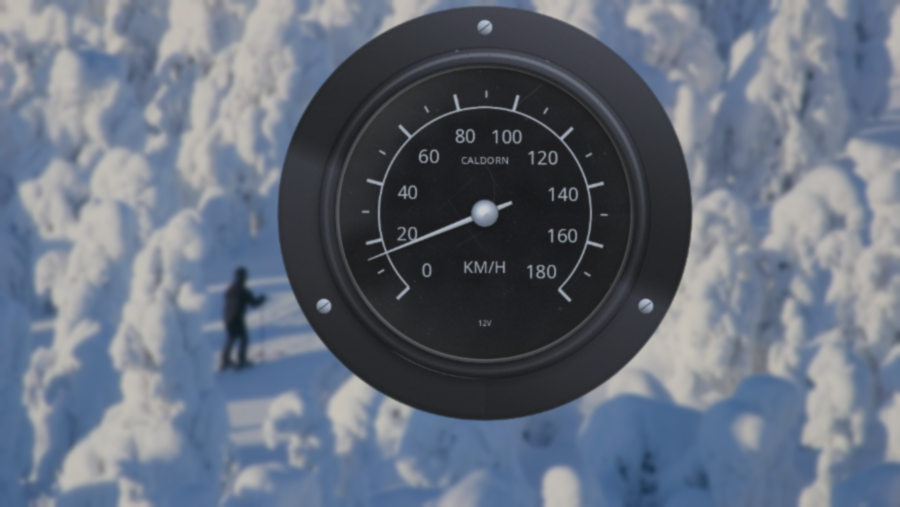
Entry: 15km/h
